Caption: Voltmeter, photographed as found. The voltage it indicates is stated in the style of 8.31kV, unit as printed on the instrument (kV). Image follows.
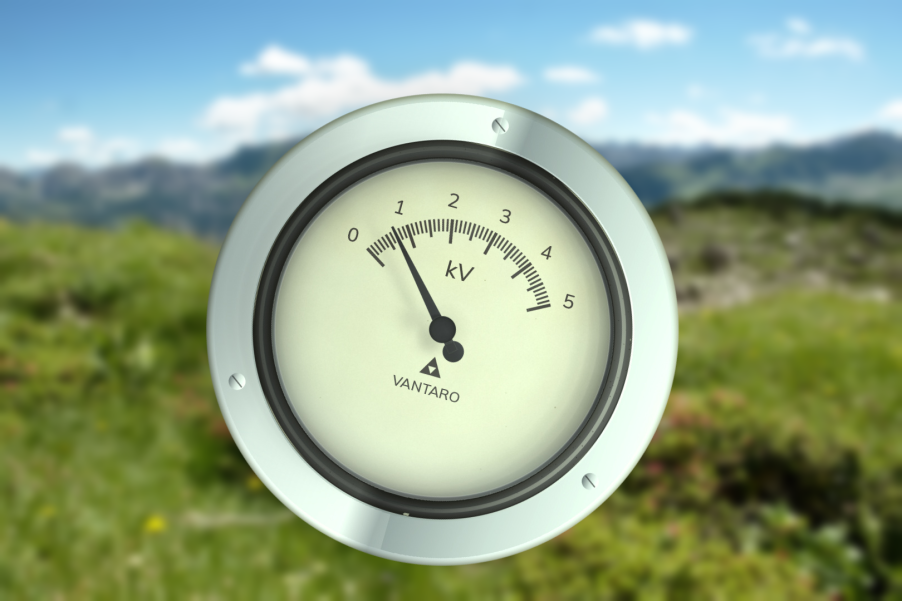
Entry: 0.7kV
